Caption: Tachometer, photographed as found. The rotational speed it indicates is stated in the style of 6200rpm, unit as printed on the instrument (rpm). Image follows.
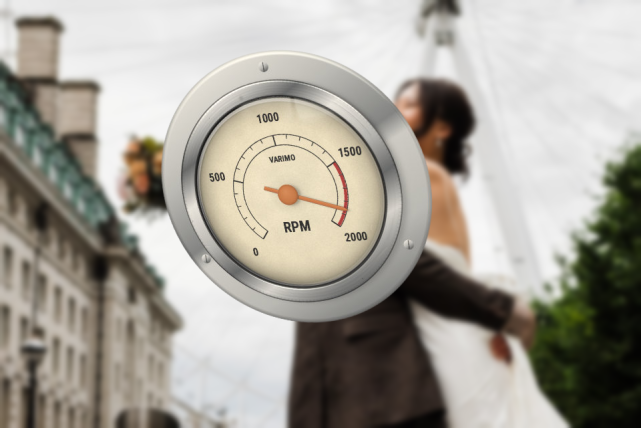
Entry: 1850rpm
